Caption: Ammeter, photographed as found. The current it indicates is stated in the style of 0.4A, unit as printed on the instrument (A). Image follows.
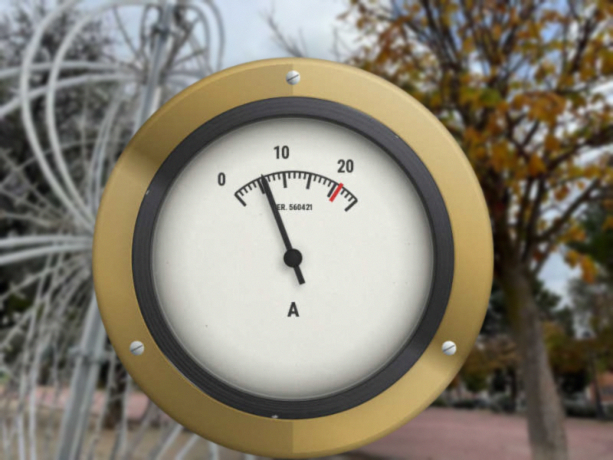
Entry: 6A
